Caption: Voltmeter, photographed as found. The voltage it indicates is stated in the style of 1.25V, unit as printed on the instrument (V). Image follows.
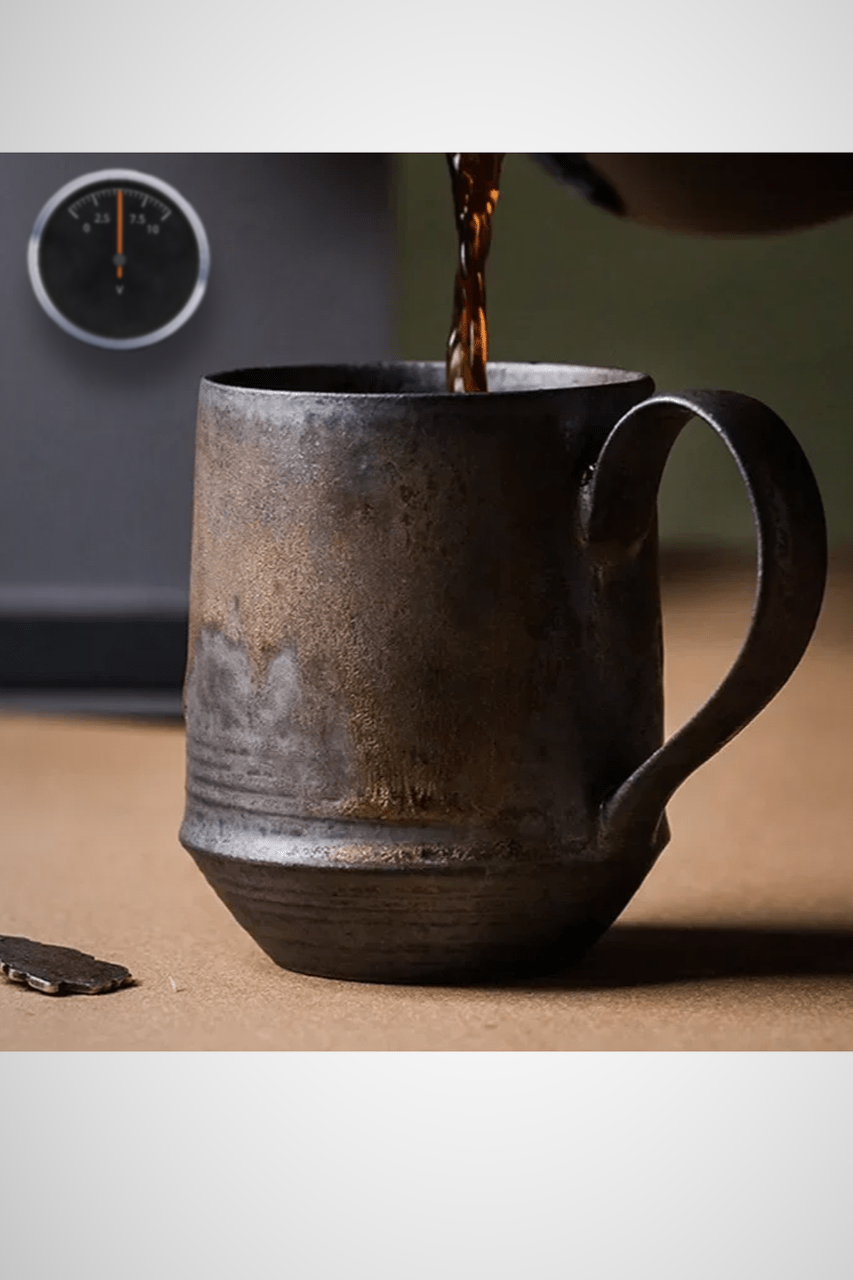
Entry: 5V
